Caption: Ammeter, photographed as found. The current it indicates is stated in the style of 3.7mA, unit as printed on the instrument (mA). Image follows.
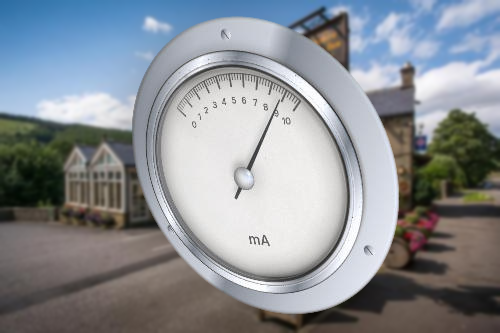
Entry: 9mA
